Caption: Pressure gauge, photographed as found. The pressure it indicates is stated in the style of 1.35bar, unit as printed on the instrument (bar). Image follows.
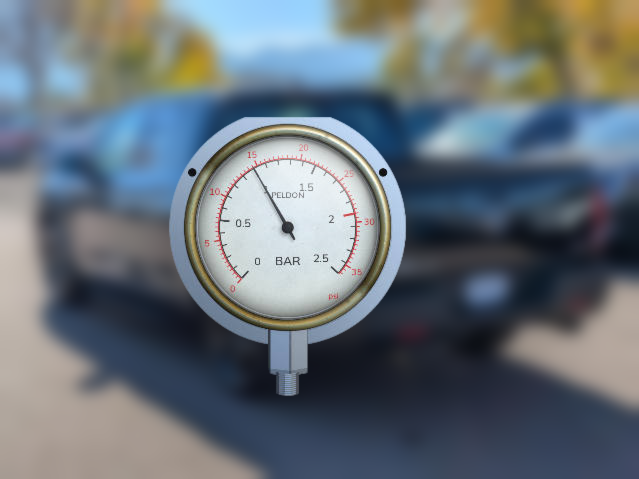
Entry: 1bar
